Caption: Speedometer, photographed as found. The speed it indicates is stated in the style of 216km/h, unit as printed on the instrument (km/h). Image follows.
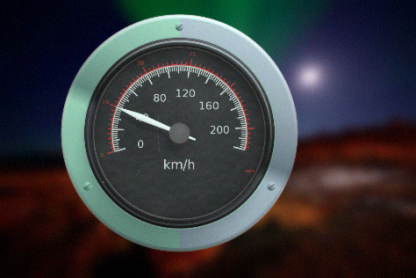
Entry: 40km/h
